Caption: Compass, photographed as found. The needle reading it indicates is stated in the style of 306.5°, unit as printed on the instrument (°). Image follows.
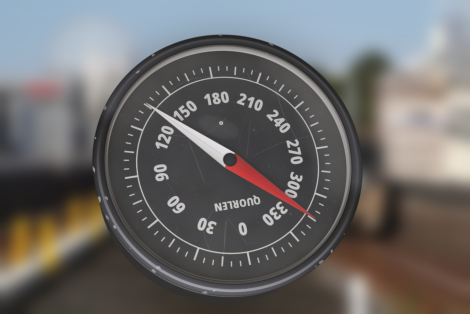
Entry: 315°
